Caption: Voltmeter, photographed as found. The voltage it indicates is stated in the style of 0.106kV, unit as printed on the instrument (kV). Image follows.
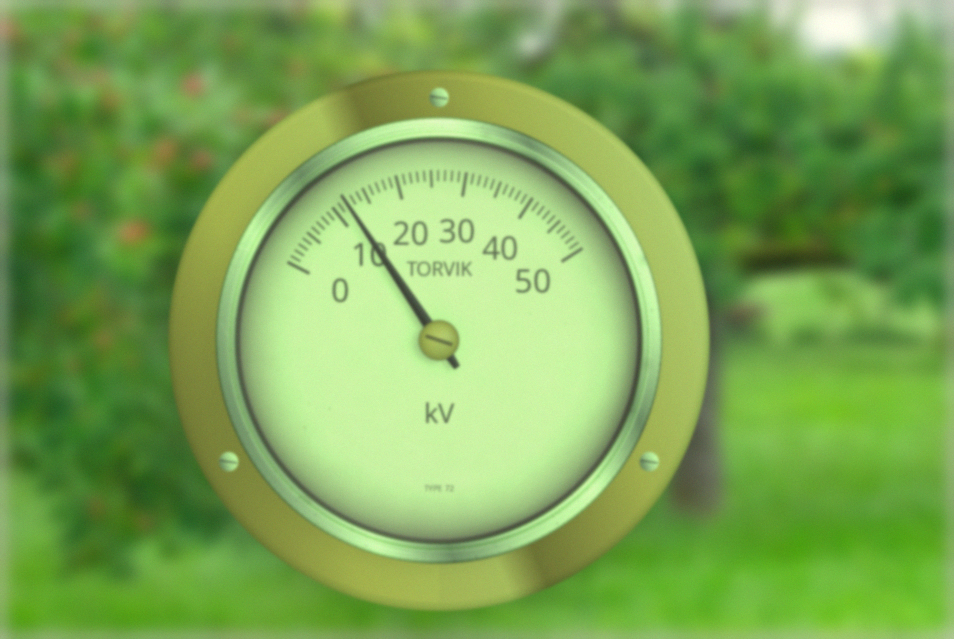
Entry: 12kV
